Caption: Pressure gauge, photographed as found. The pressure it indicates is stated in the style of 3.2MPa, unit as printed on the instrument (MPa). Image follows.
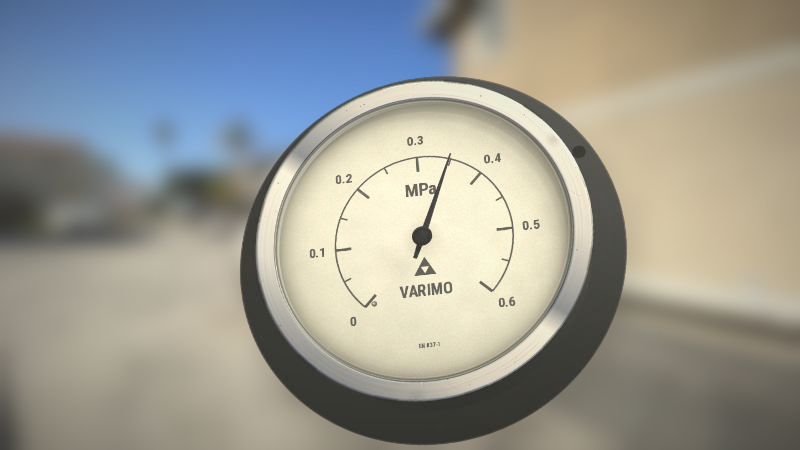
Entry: 0.35MPa
